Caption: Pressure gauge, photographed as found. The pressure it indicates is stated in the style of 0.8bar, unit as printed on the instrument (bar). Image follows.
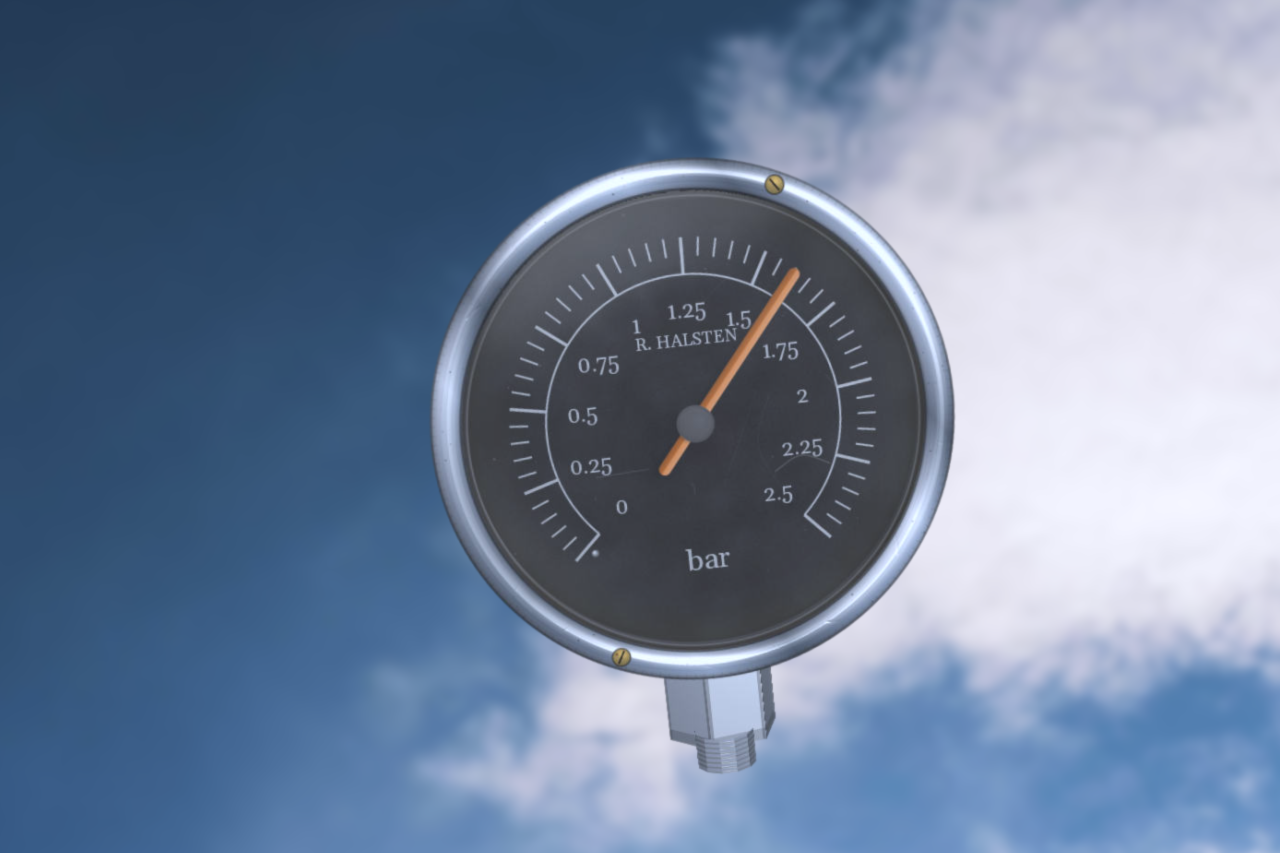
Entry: 1.6bar
